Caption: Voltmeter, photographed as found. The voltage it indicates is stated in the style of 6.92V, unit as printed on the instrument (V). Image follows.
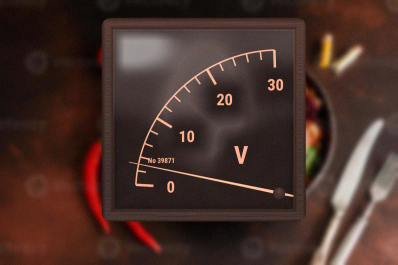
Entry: 3V
